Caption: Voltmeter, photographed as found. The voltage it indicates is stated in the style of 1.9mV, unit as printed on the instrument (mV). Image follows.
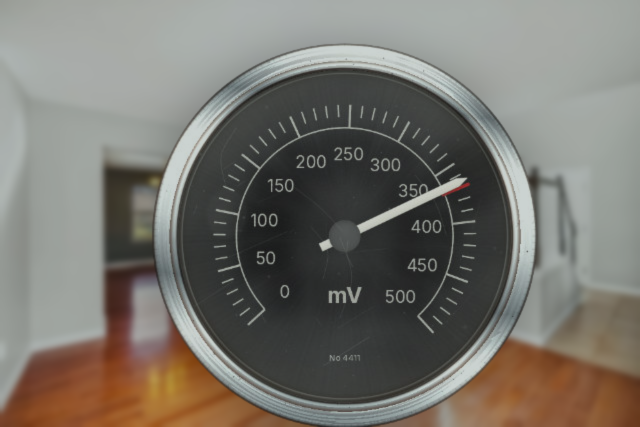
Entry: 365mV
